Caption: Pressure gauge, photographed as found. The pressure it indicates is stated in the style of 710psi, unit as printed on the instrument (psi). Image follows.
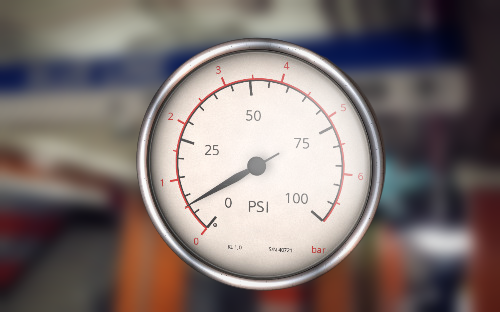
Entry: 7.5psi
